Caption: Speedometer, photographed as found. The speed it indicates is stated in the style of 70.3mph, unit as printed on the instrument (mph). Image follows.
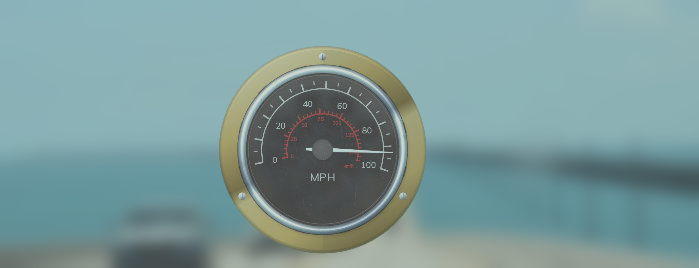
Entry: 92.5mph
